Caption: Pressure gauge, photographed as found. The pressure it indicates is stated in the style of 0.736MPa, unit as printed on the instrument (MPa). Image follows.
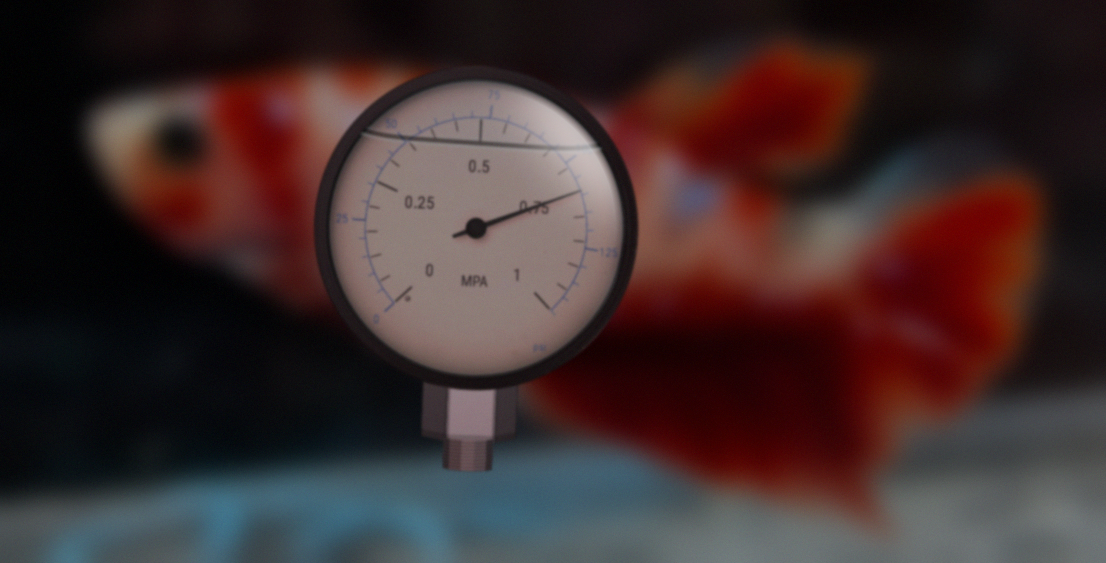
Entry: 0.75MPa
